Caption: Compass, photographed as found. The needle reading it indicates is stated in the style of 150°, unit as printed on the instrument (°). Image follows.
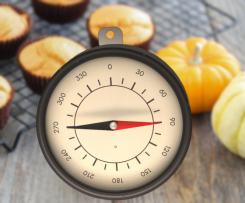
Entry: 90°
